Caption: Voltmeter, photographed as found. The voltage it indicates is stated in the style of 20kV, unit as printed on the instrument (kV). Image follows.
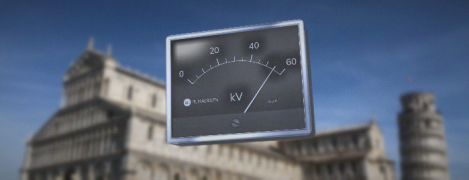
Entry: 55kV
